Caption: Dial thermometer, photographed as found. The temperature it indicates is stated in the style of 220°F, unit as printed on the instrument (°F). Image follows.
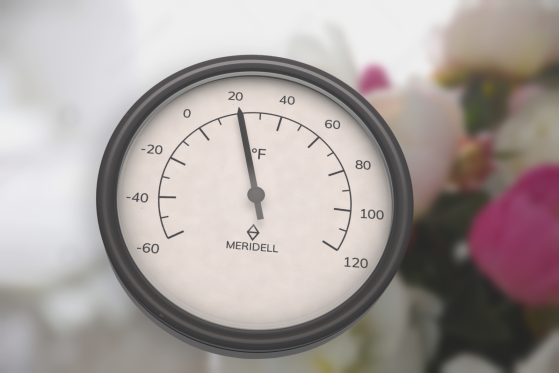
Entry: 20°F
